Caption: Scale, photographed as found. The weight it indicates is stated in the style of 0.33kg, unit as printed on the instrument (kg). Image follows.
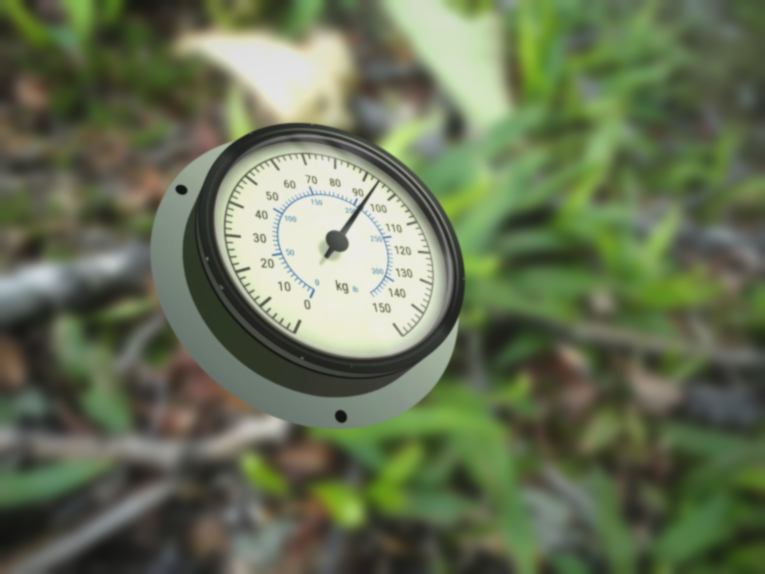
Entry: 94kg
